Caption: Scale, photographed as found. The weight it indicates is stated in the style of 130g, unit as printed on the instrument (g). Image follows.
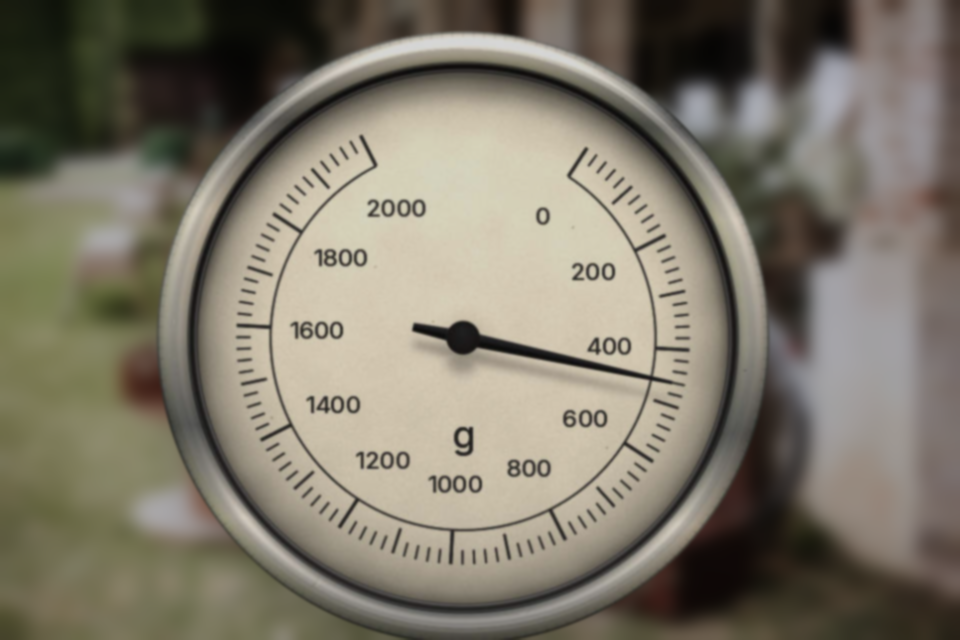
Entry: 460g
